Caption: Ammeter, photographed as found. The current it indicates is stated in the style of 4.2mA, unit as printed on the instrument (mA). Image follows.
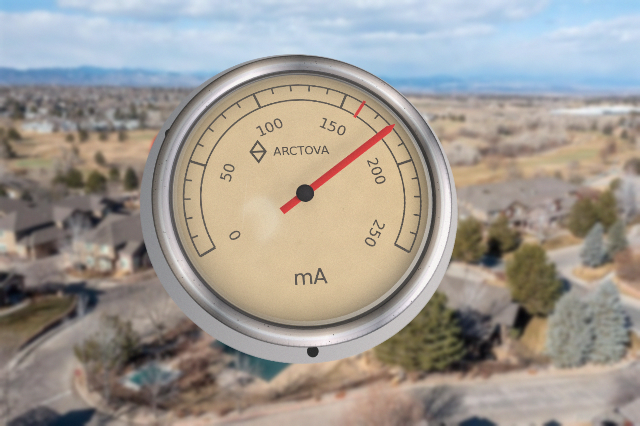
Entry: 180mA
